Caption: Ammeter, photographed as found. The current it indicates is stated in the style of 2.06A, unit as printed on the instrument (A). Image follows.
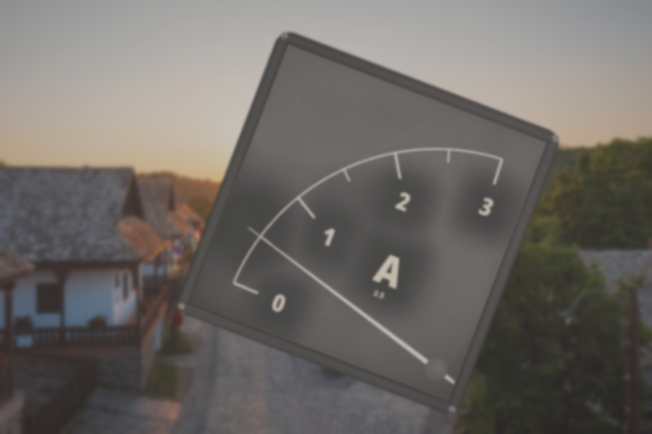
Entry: 0.5A
